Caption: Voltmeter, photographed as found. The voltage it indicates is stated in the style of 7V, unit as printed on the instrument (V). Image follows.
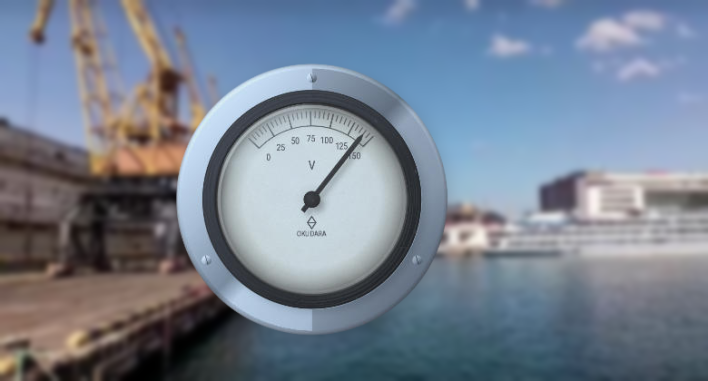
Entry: 140V
